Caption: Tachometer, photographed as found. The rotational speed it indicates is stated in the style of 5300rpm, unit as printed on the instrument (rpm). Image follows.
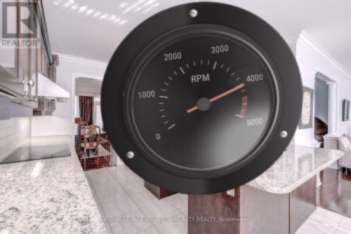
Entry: 4000rpm
